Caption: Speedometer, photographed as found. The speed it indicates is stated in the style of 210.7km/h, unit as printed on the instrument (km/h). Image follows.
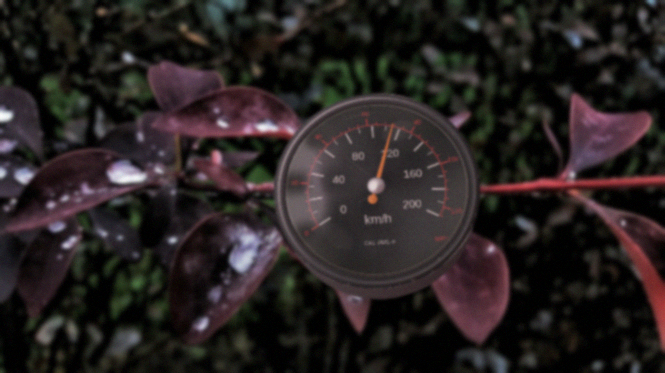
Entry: 115km/h
